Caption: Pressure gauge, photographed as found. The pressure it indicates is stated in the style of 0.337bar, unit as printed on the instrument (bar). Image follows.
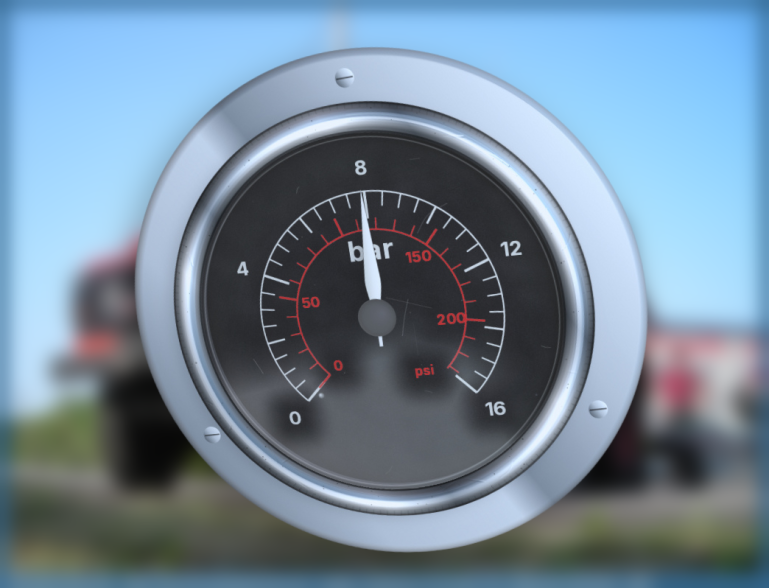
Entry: 8bar
